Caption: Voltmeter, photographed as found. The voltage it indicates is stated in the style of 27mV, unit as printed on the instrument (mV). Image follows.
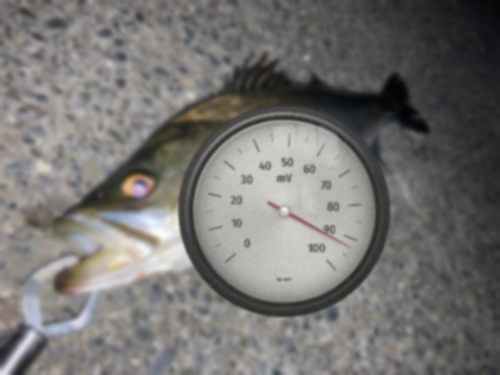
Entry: 92.5mV
